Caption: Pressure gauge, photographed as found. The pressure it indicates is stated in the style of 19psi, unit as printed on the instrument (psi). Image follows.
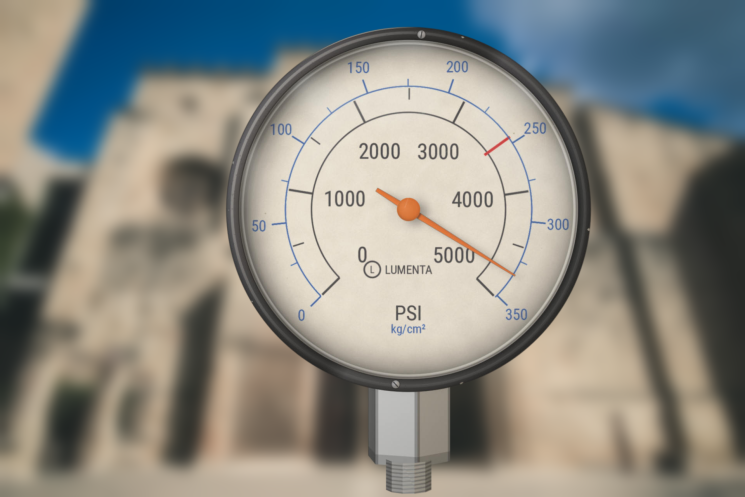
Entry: 4750psi
